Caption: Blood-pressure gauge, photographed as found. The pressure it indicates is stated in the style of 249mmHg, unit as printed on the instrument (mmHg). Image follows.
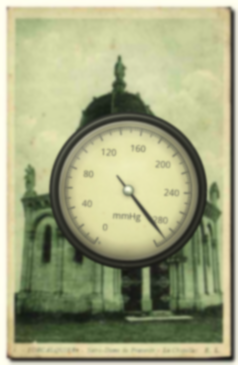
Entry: 290mmHg
